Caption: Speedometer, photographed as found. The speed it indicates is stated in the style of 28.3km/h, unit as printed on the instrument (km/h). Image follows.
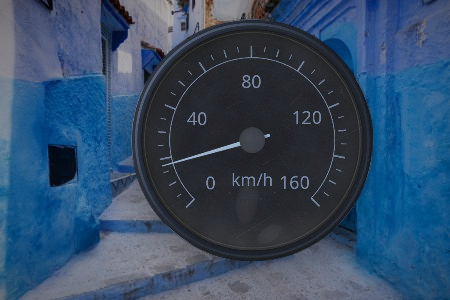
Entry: 17.5km/h
